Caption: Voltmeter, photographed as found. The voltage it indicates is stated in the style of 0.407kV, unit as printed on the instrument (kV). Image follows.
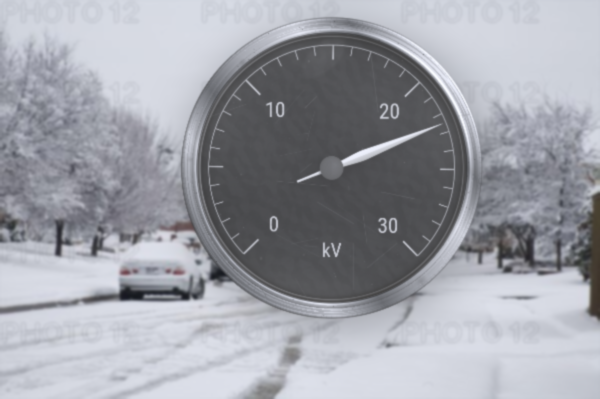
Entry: 22.5kV
